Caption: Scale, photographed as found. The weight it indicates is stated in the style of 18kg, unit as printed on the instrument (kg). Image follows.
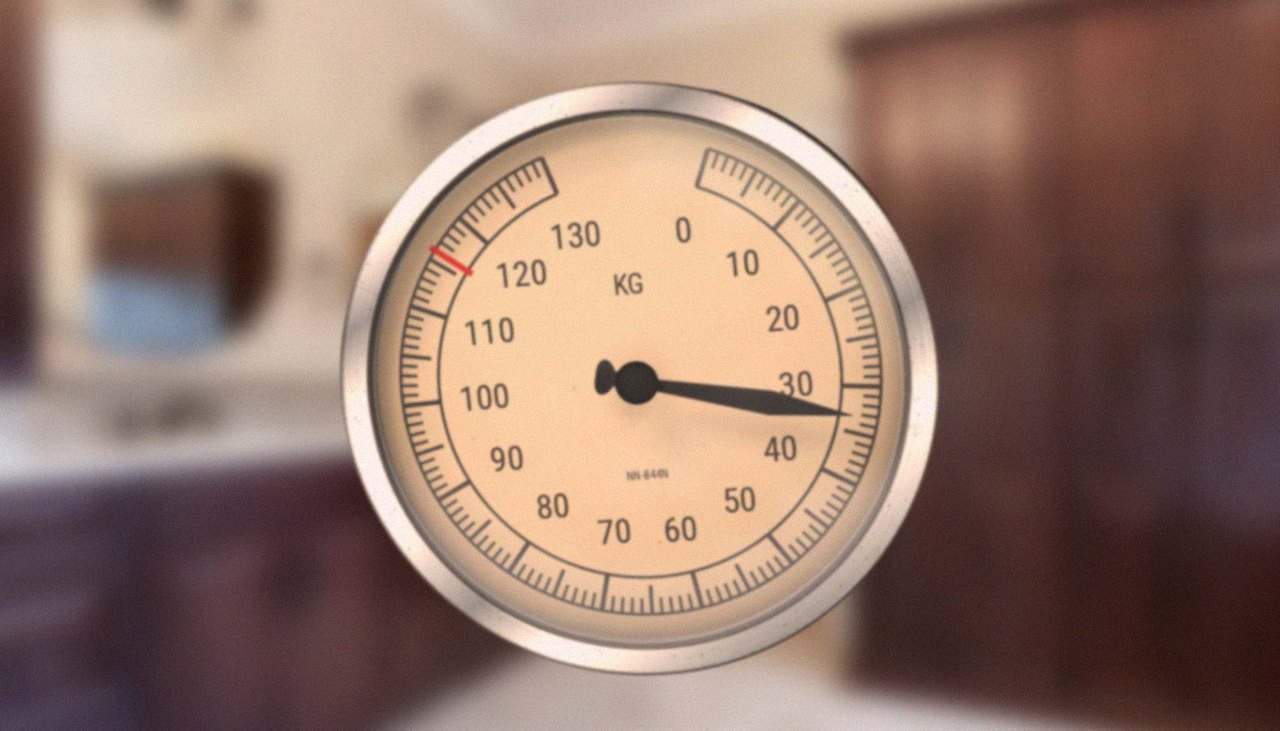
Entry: 33kg
